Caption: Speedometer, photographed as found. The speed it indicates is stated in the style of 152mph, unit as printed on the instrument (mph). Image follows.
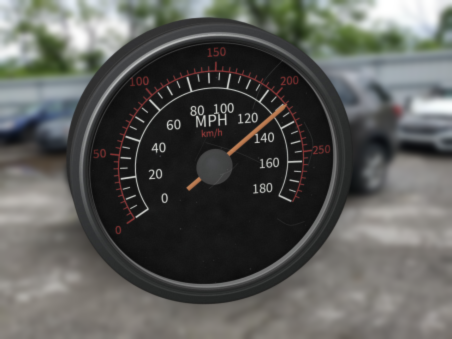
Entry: 130mph
